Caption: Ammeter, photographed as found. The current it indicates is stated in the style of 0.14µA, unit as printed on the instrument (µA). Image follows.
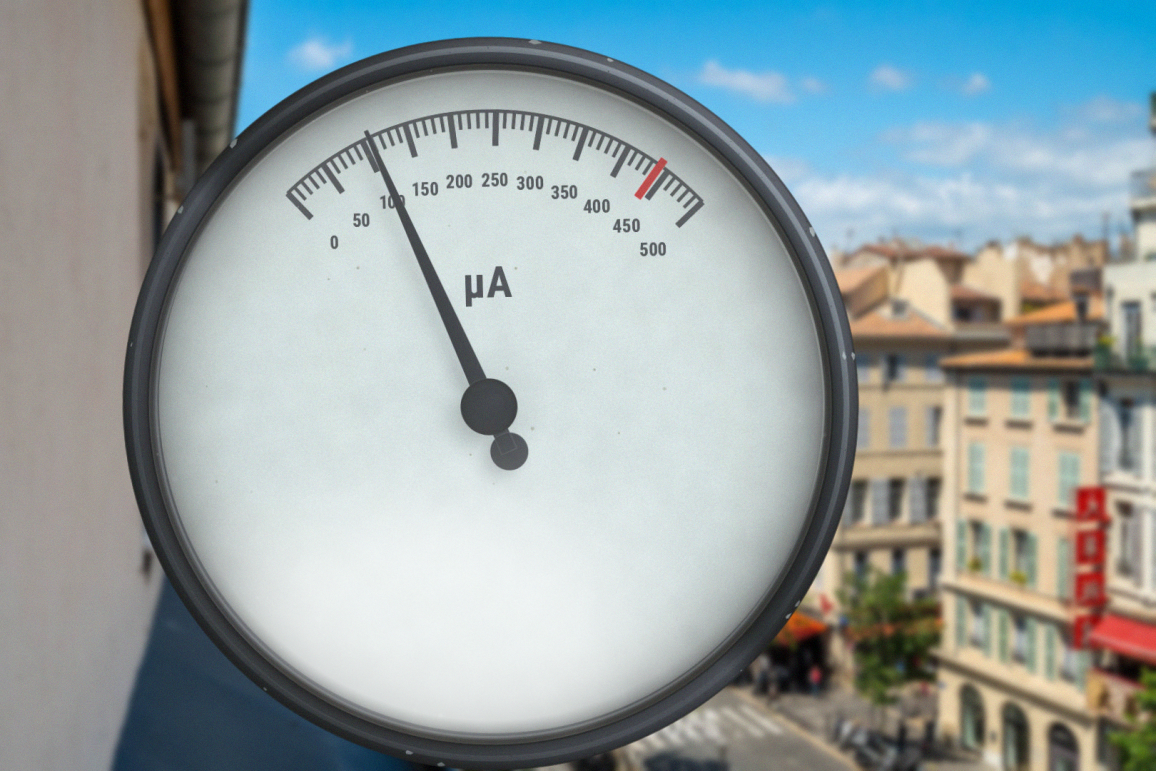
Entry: 110µA
